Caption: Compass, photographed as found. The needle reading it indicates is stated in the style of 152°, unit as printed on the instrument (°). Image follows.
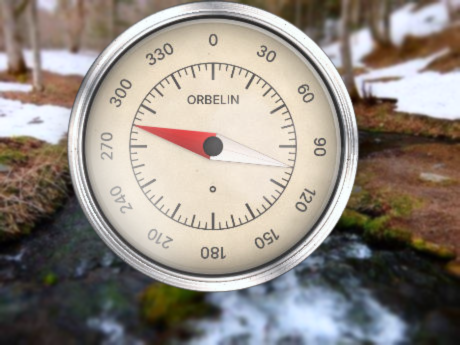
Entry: 285°
